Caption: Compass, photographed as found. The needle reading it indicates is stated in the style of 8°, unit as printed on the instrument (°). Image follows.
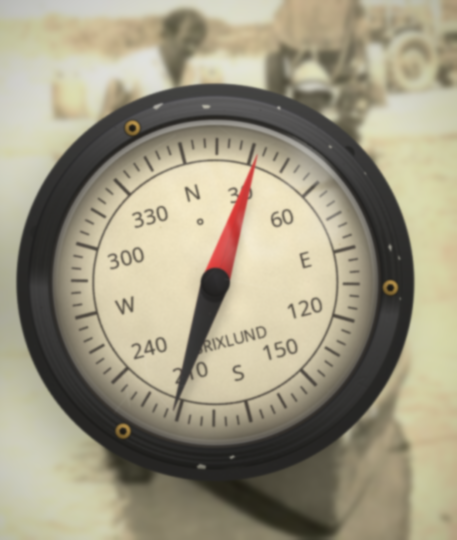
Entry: 32.5°
